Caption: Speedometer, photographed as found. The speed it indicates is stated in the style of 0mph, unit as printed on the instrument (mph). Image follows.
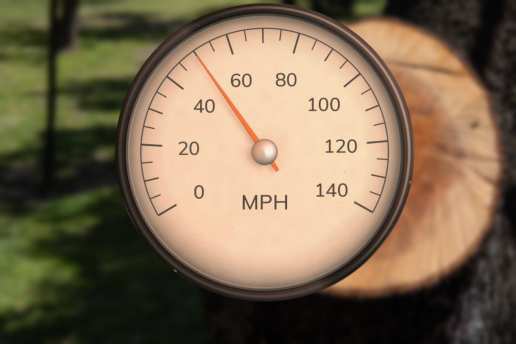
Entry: 50mph
